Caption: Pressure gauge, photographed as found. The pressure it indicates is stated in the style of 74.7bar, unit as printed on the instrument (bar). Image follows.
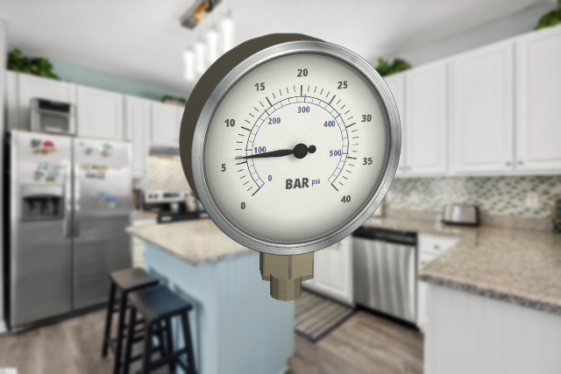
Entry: 6bar
